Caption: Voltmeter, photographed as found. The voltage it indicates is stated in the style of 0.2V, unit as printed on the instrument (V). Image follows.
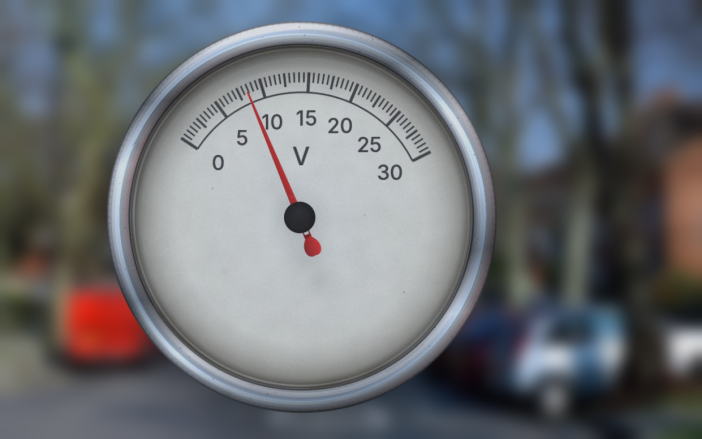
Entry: 8.5V
